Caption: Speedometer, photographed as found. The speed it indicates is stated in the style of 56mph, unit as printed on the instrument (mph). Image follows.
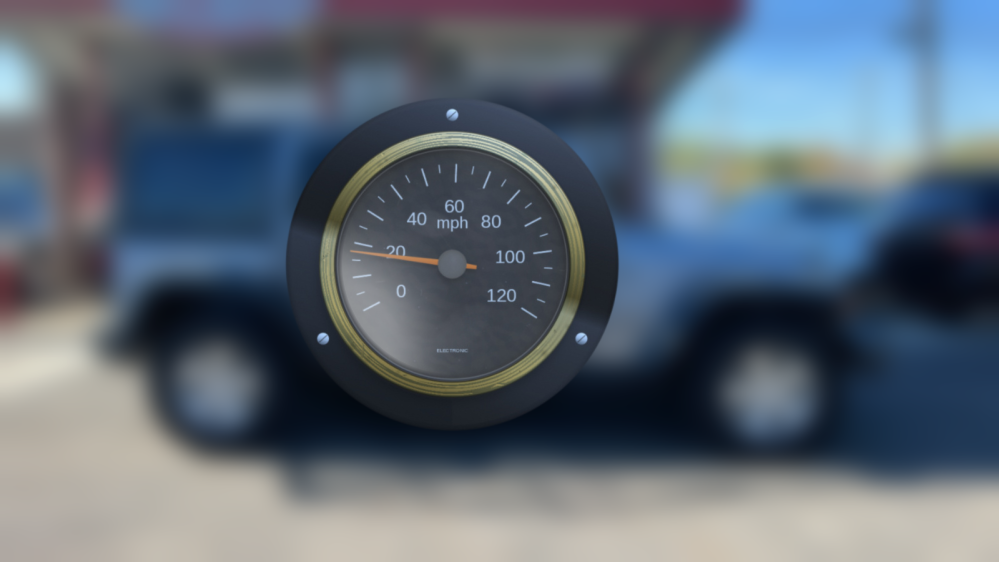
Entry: 17.5mph
